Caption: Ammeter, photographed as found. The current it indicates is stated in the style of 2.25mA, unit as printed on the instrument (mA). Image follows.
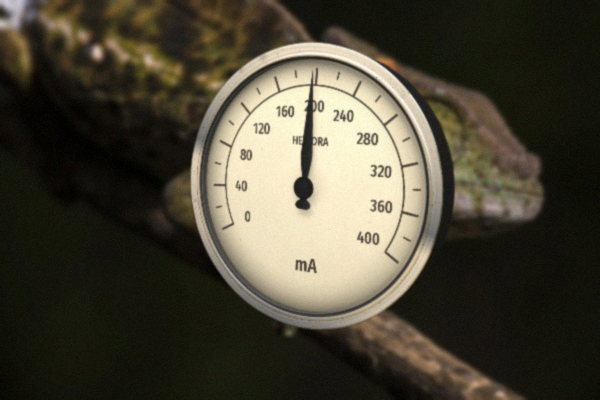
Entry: 200mA
